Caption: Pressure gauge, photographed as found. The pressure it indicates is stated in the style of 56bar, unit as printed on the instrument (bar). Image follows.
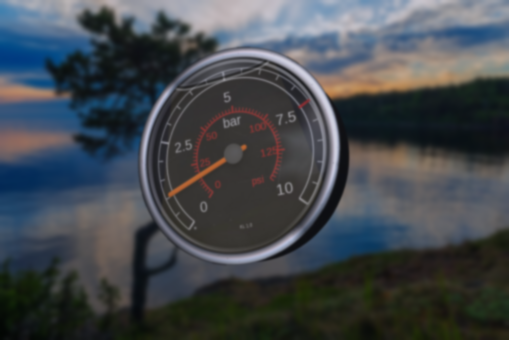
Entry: 1bar
